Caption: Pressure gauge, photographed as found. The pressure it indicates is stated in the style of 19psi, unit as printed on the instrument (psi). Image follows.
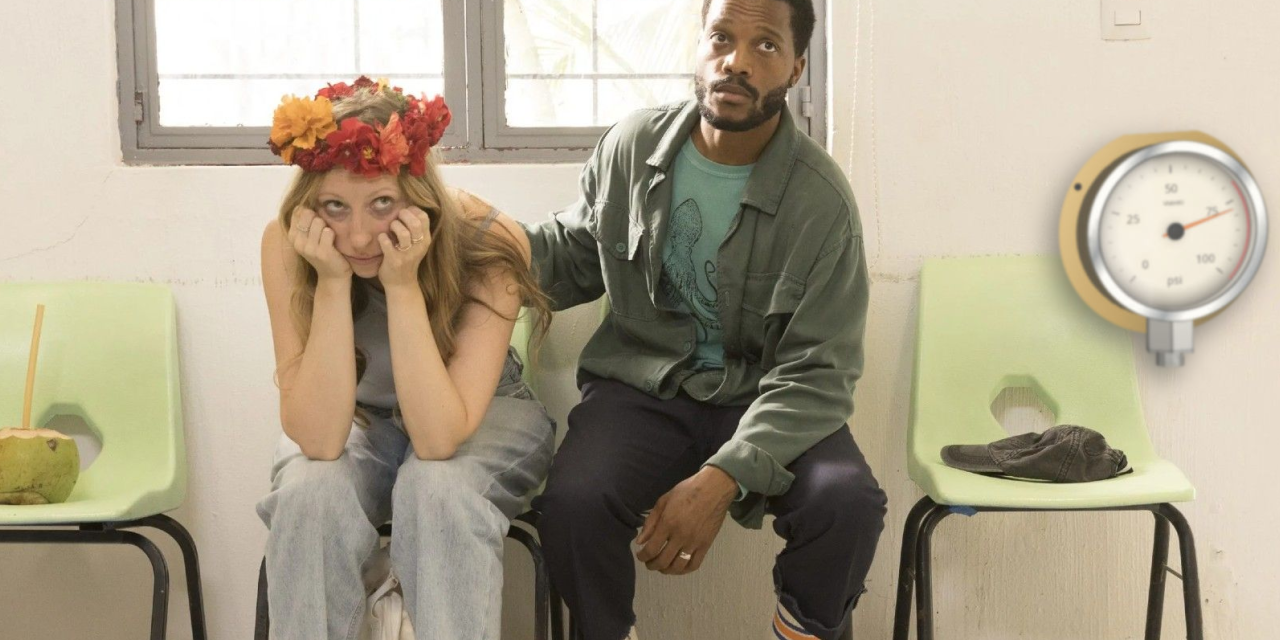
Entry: 77.5psi
